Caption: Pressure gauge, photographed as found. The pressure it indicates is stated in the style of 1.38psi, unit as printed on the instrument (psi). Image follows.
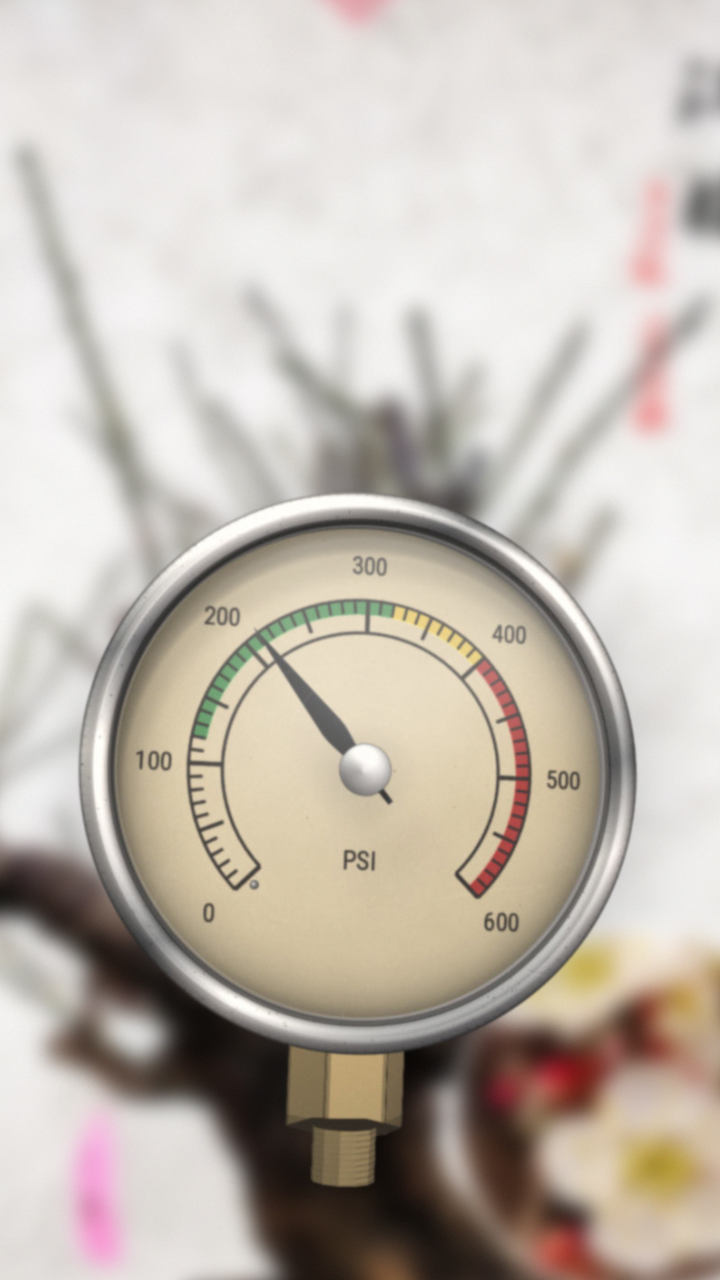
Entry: 210psi
